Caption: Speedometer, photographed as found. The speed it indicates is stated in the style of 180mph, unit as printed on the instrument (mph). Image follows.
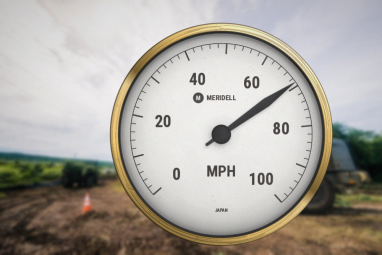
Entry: 69mph
